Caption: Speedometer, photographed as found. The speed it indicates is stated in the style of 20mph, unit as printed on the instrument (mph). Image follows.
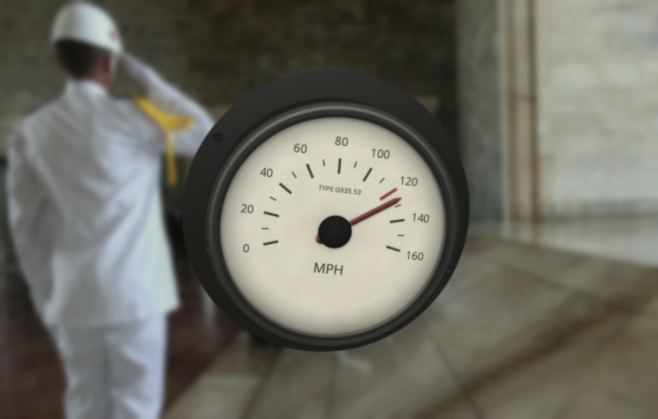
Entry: 125mph
